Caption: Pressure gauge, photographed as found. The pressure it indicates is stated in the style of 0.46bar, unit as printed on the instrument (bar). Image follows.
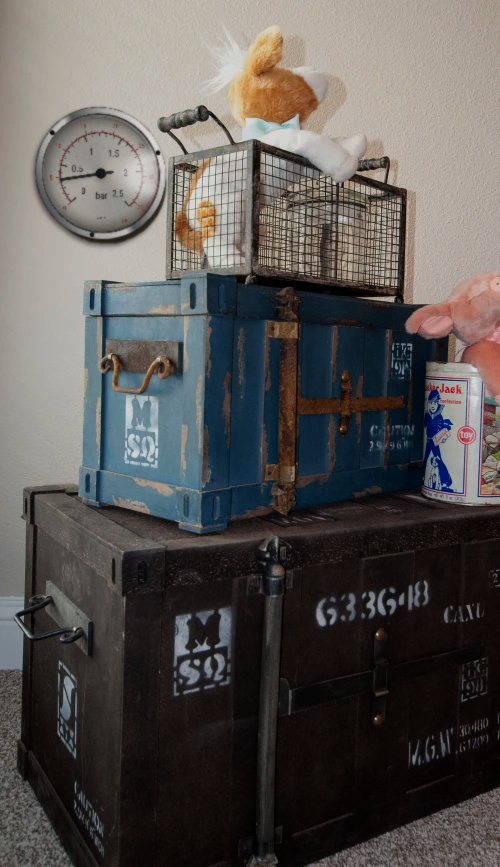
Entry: 0.3bar
